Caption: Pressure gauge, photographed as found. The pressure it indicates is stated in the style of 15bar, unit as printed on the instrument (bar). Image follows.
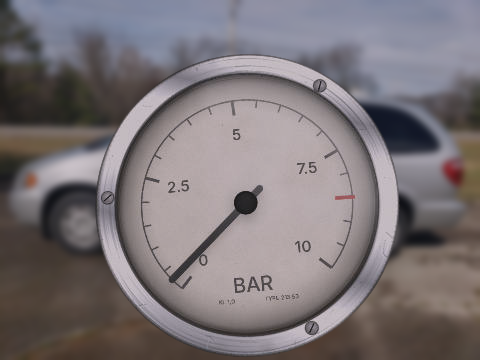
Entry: 0.25bar
